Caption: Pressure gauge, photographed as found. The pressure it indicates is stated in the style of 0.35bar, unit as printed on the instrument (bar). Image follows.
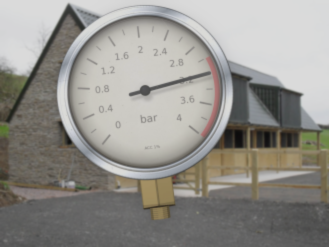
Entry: 3.2bar
